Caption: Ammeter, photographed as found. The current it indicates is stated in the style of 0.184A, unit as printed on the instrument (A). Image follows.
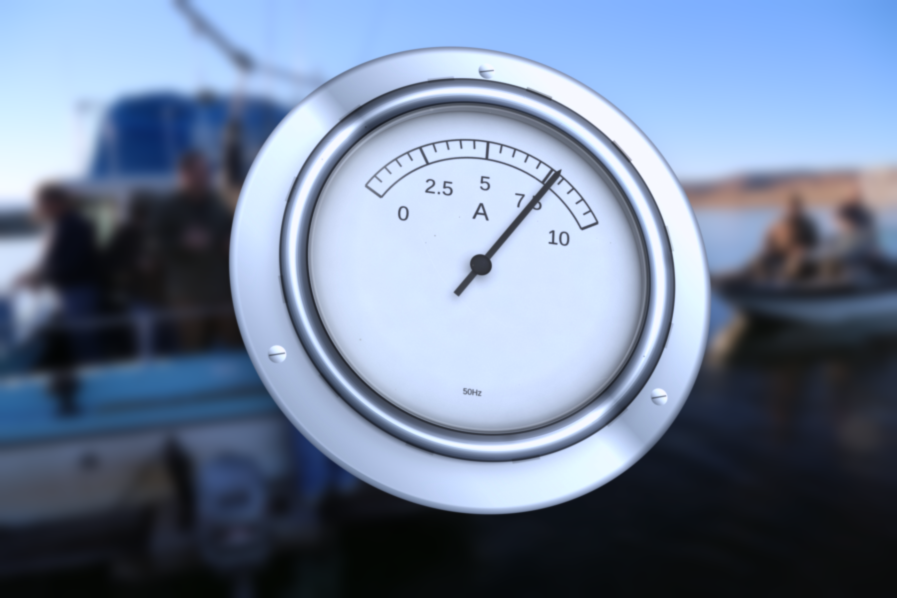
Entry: 7.75A
